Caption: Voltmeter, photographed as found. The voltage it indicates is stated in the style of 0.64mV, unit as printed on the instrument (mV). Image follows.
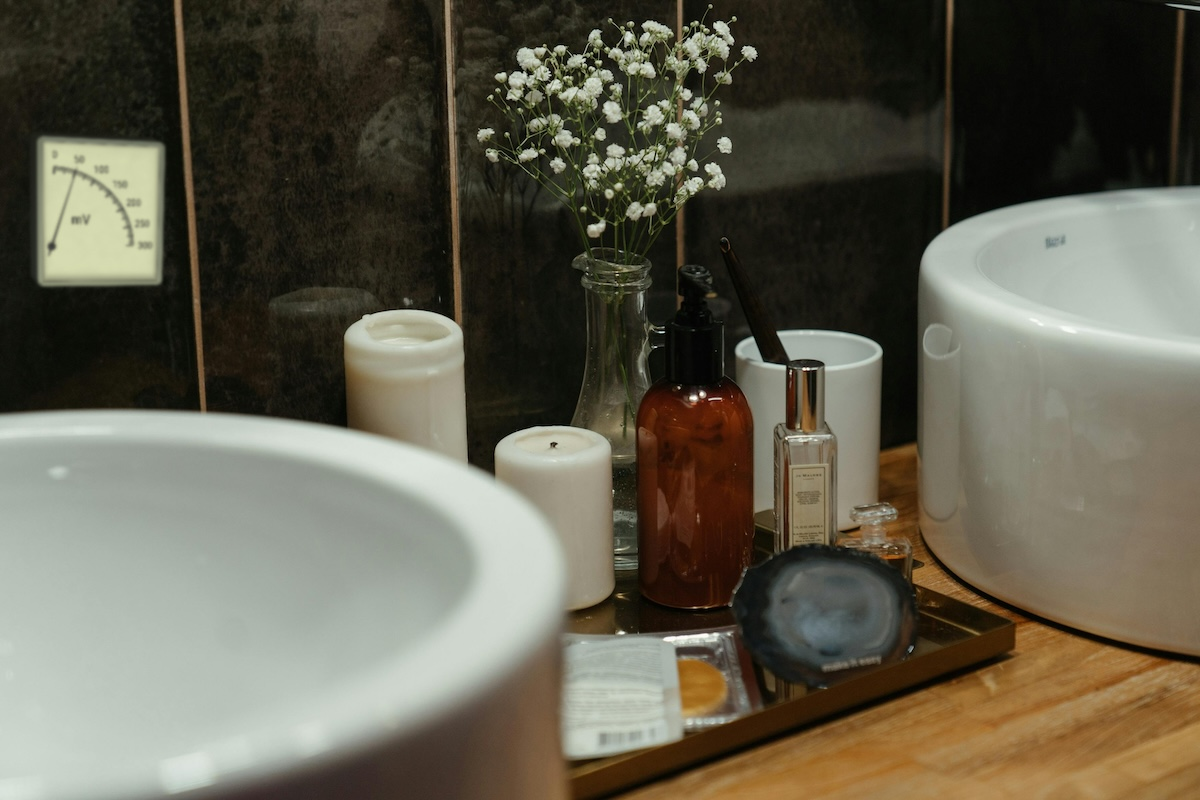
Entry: 50mV
